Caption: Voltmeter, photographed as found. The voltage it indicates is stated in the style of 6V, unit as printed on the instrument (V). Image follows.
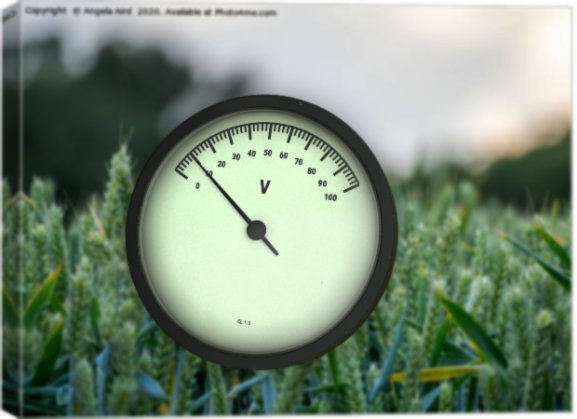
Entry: 10V
